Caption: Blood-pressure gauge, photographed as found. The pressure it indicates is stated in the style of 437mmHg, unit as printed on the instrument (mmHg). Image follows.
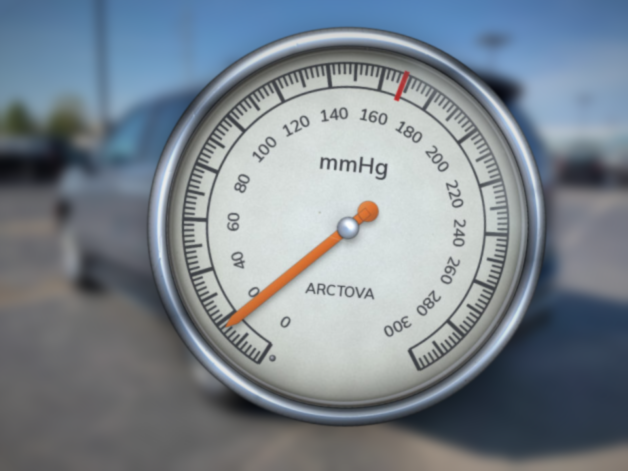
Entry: 18mmHg
